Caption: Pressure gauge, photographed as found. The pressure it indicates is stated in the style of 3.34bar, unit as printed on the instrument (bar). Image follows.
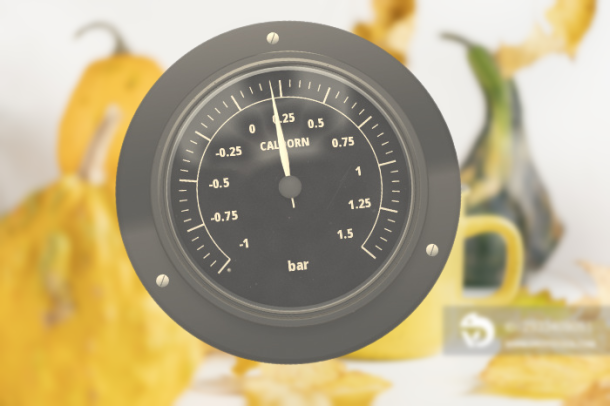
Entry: 0.2bar
